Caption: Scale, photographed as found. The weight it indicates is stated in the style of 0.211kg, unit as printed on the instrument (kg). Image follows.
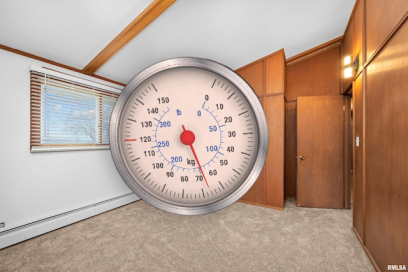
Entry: 66kg
